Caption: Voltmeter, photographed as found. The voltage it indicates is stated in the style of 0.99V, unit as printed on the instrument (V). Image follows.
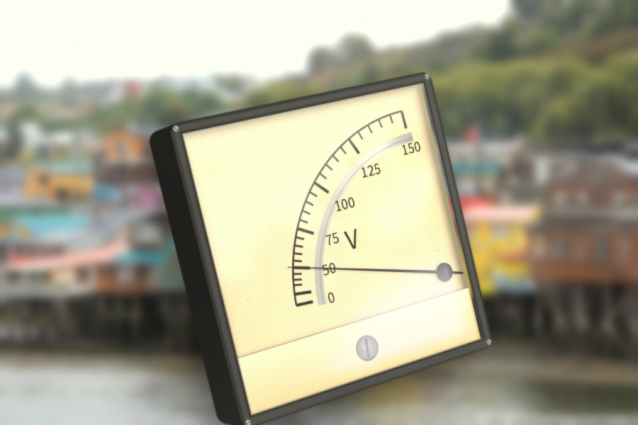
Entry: 50V
